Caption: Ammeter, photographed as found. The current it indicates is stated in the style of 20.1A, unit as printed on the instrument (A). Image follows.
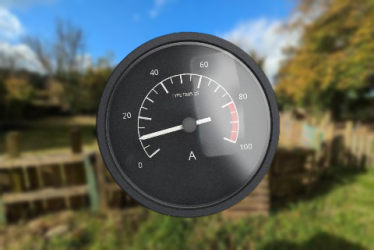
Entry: 10A
